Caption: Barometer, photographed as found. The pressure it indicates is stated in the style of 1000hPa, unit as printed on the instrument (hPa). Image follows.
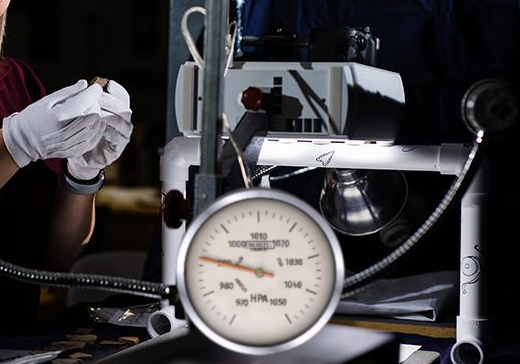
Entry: 990hPa
